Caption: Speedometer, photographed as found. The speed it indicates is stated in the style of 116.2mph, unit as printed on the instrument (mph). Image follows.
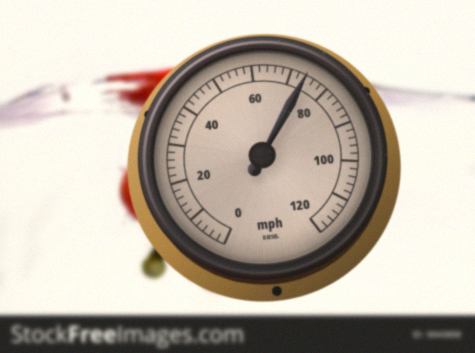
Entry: 74mph
